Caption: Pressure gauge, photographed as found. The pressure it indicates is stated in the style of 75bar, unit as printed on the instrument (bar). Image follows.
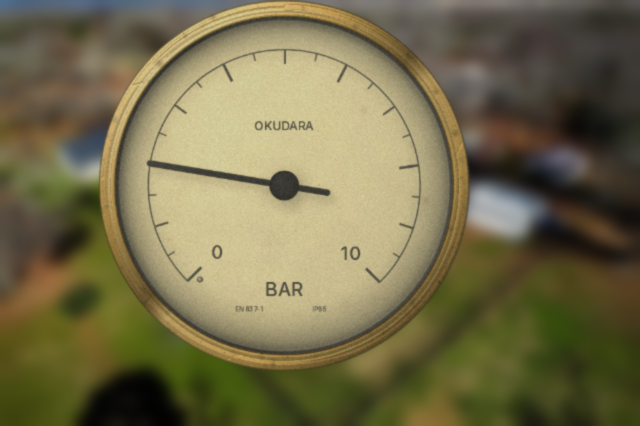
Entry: 2bar
